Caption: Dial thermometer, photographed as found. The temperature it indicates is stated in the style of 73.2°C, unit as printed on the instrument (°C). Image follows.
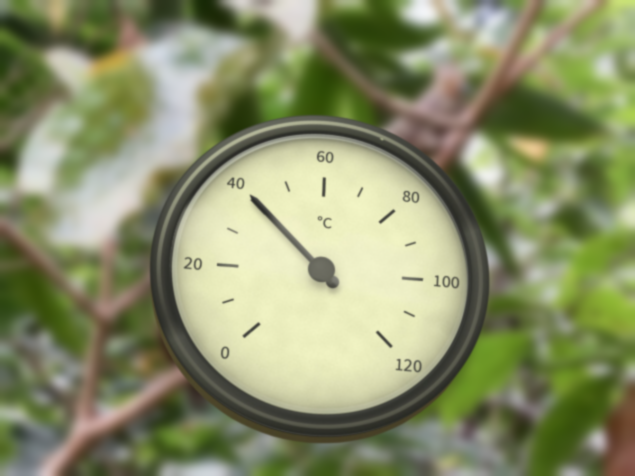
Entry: 40°C
